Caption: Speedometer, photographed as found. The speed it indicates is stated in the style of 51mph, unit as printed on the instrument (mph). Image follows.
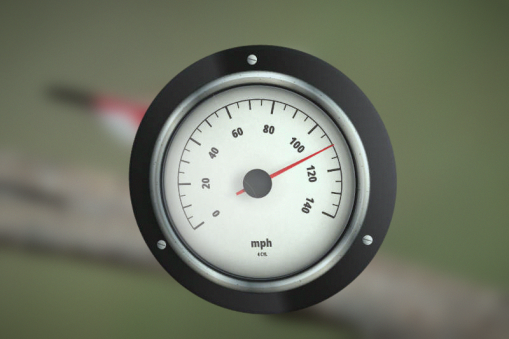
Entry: 110mph
